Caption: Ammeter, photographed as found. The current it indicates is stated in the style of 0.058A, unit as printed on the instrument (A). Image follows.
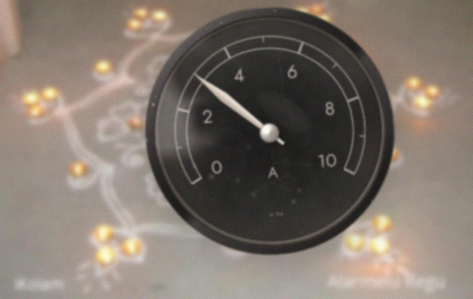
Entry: 3A
